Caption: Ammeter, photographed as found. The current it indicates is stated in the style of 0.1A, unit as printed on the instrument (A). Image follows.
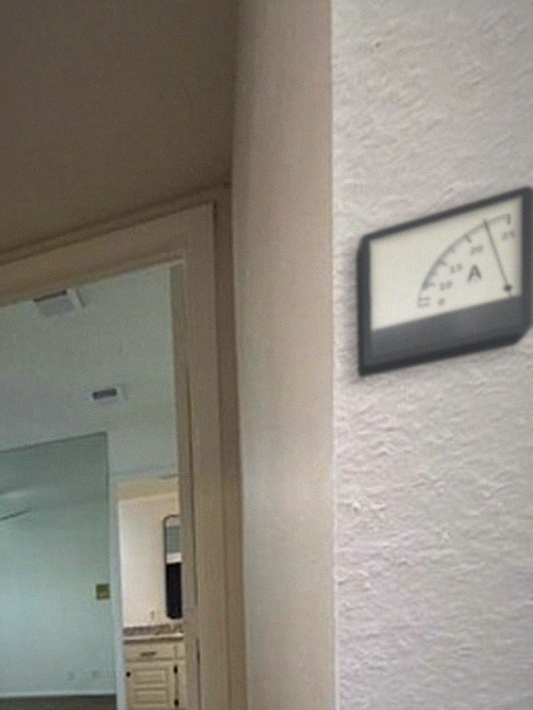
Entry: 22.5A
